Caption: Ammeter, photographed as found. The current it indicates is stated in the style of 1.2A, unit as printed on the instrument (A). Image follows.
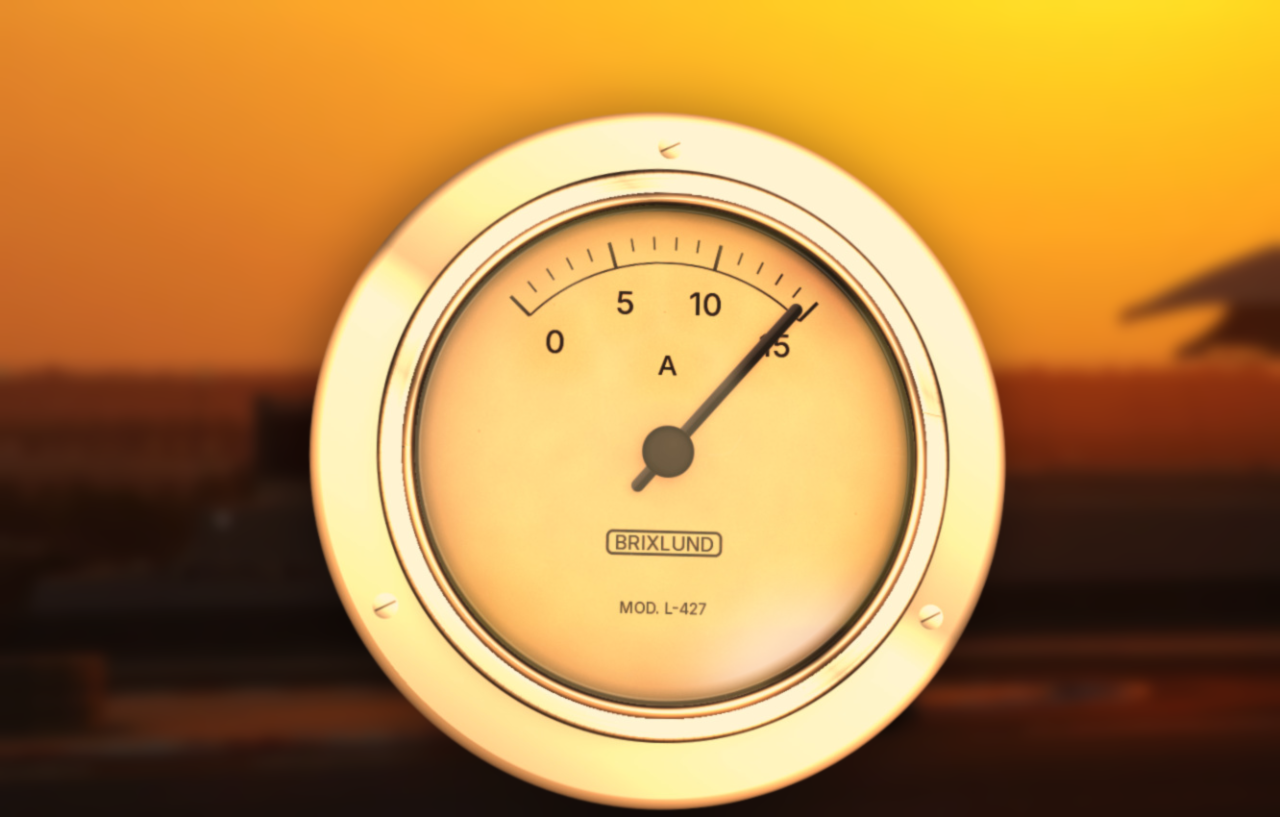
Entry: 14.5A
